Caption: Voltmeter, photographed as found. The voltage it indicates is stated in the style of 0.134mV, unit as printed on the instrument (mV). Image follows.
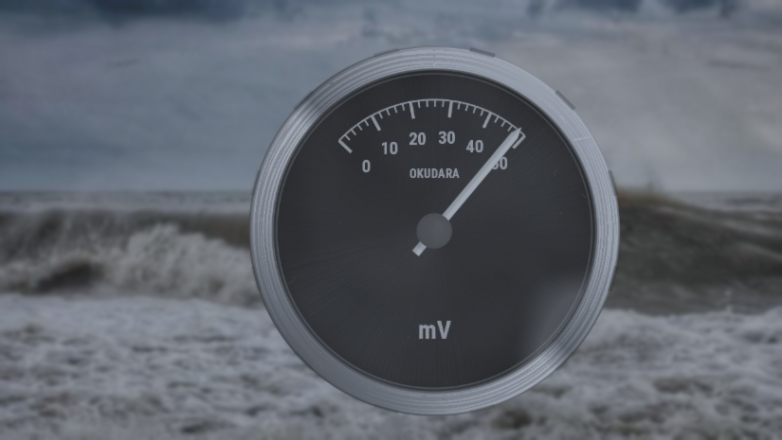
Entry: 48mV
